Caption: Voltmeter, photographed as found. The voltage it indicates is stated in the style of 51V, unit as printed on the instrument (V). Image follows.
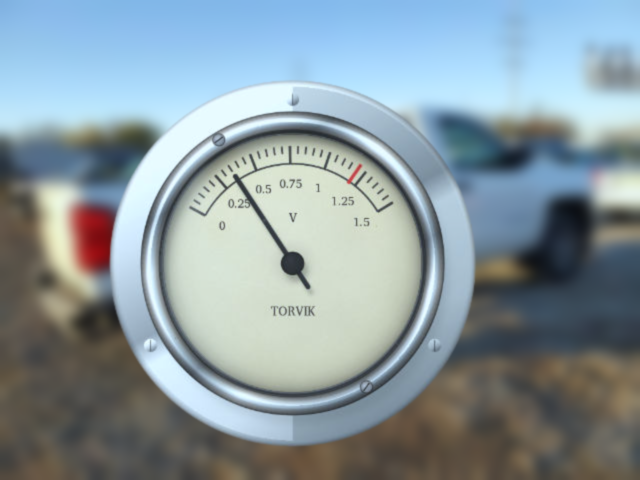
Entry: 0.35V
